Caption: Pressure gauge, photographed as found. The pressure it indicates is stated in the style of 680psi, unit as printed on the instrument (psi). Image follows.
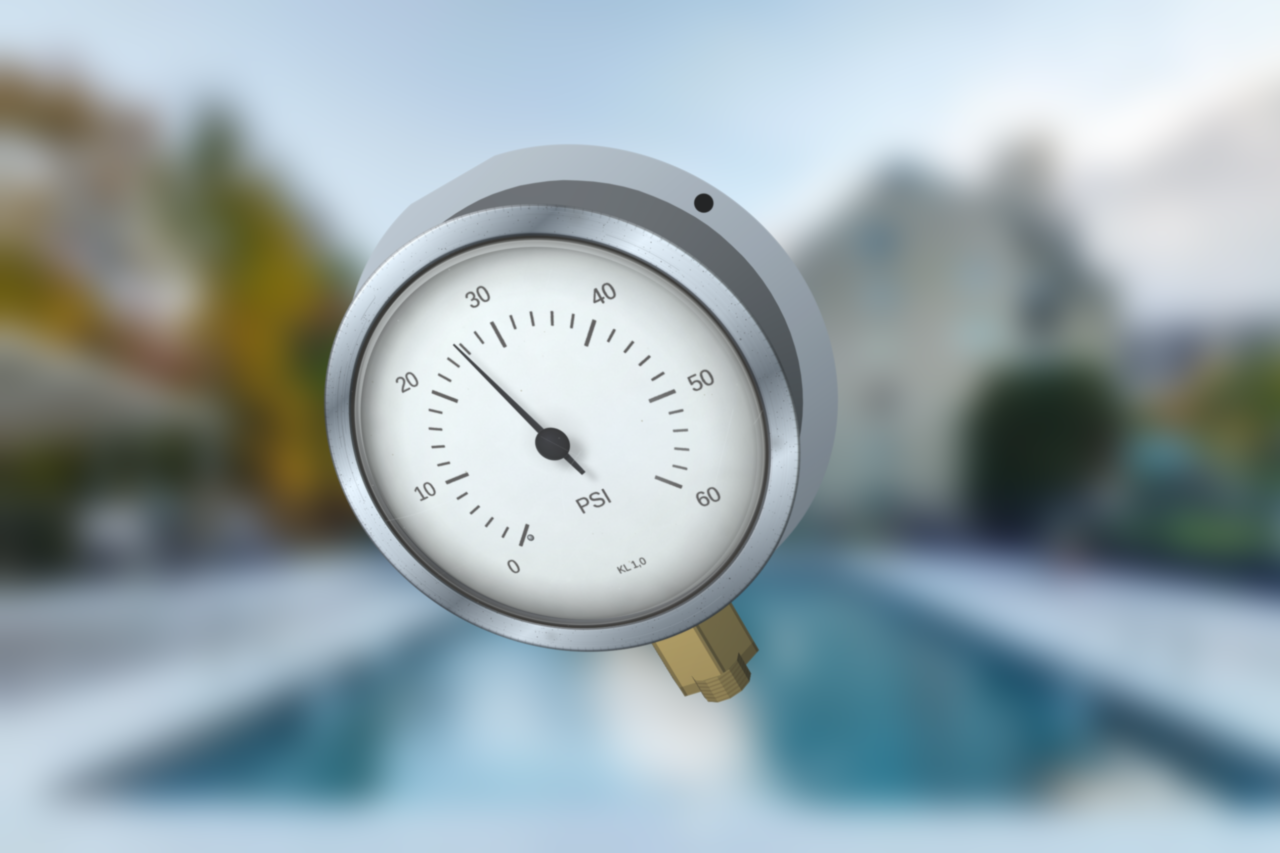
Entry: 26psi
